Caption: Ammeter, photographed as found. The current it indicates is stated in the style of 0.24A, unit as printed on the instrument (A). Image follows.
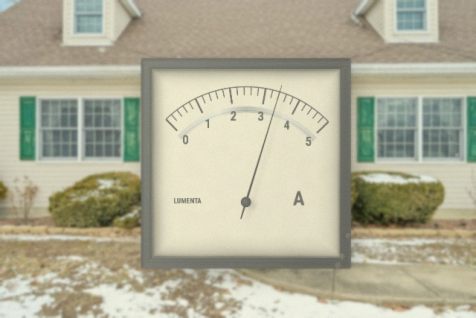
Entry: 3.4A
